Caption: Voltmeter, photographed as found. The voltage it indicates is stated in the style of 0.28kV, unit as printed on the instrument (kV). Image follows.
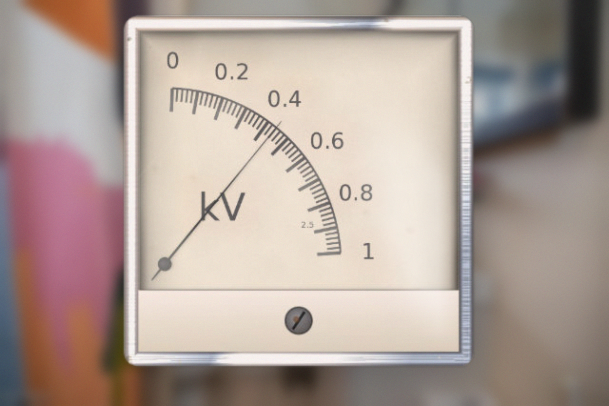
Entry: 0.44kV
